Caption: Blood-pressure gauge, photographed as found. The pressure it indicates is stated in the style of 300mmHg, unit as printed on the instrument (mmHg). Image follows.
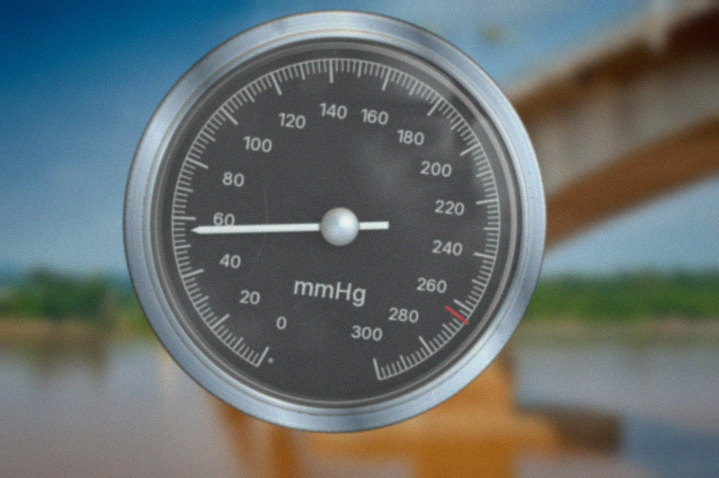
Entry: 56mmHg
